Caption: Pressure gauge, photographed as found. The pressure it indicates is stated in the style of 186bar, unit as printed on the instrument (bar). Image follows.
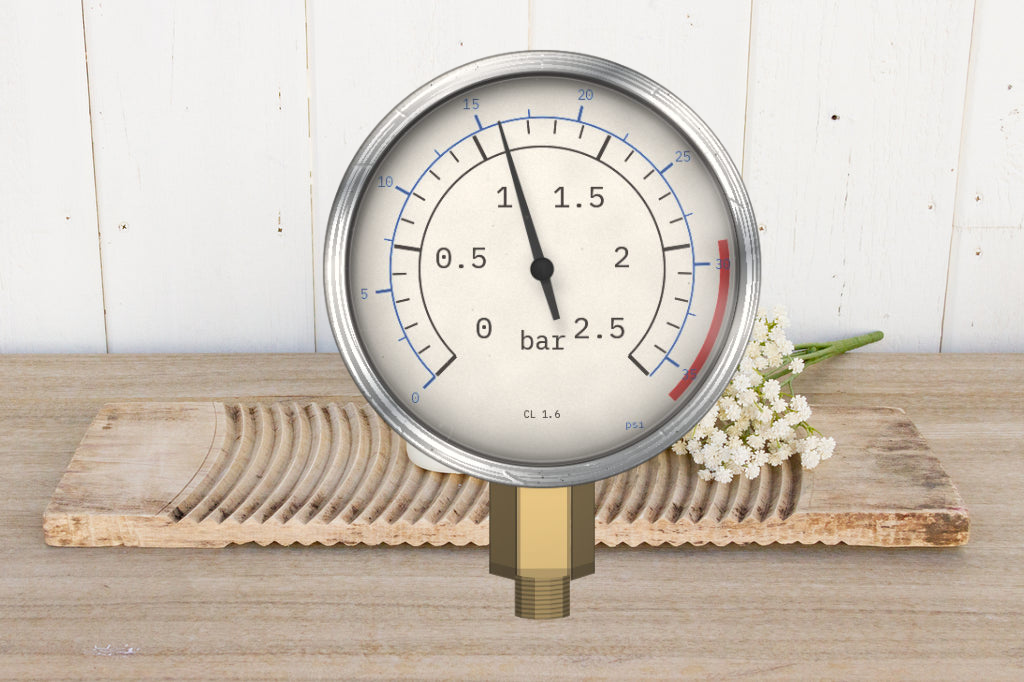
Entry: 1.1bar
